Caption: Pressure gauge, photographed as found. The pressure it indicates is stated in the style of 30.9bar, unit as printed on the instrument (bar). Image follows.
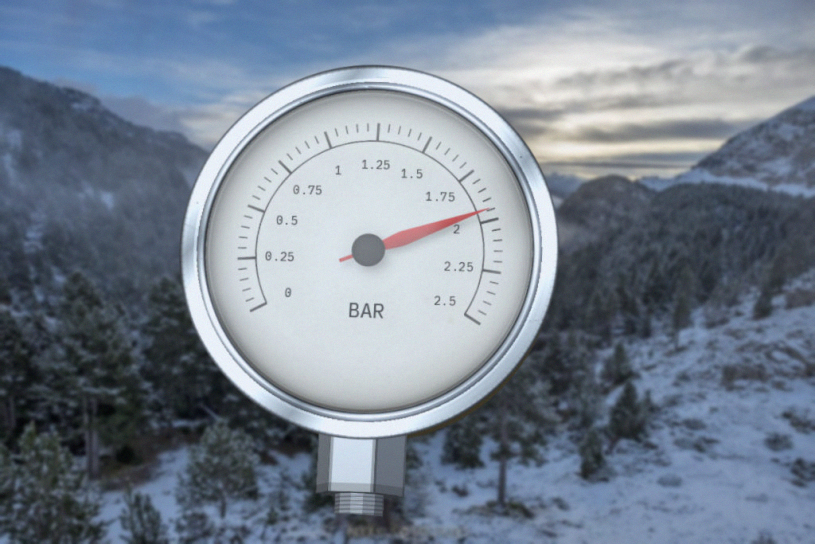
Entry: 1.95bar
